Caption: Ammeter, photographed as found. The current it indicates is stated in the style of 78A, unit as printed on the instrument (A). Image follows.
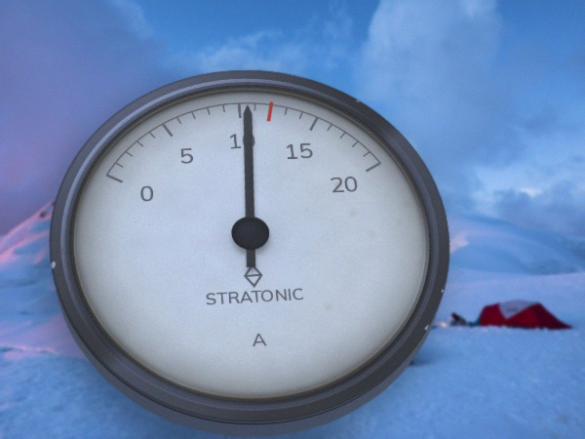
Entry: 10.5A
